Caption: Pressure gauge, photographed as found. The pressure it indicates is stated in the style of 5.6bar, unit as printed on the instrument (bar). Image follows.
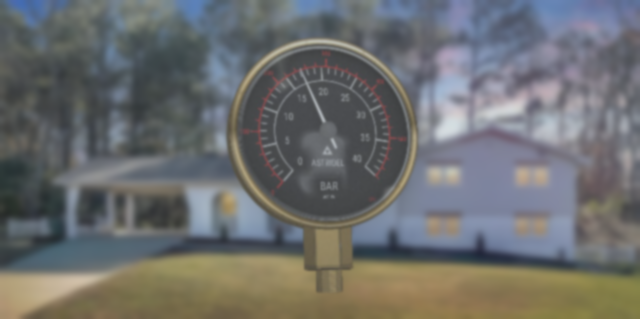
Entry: 17bar
